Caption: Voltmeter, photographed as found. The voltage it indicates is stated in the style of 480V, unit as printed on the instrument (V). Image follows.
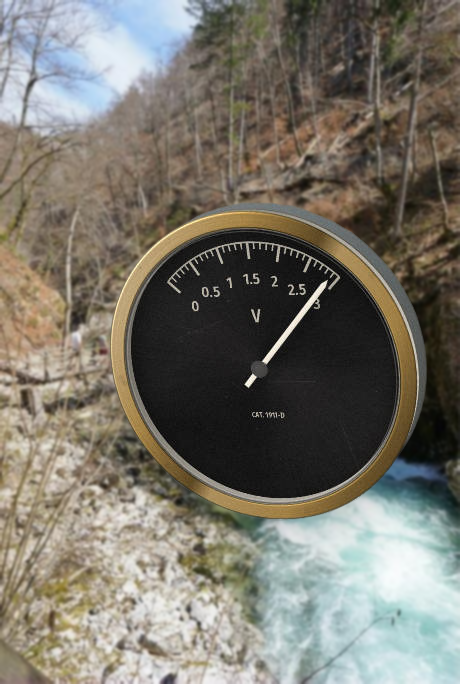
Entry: 2.9V
